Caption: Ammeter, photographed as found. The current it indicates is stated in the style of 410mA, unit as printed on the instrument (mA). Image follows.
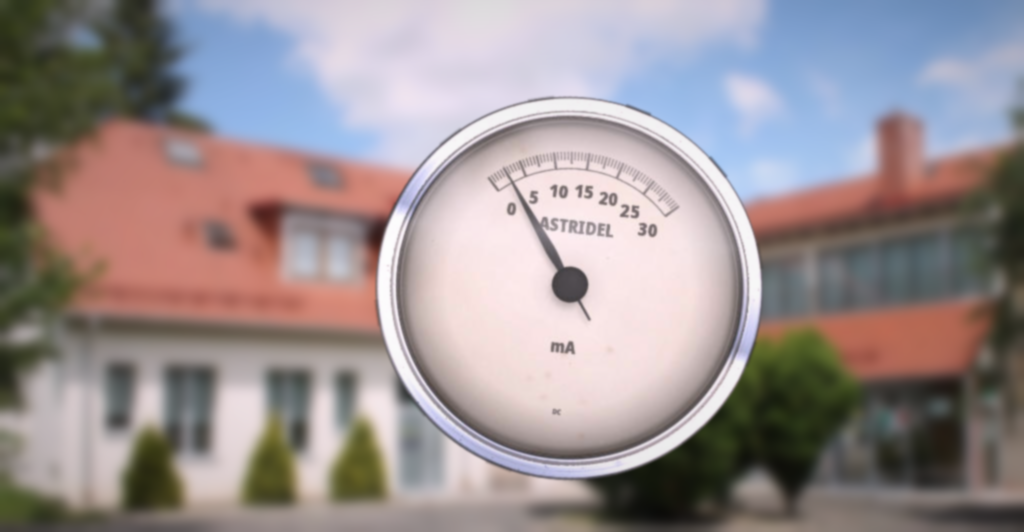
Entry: 2.5mA
